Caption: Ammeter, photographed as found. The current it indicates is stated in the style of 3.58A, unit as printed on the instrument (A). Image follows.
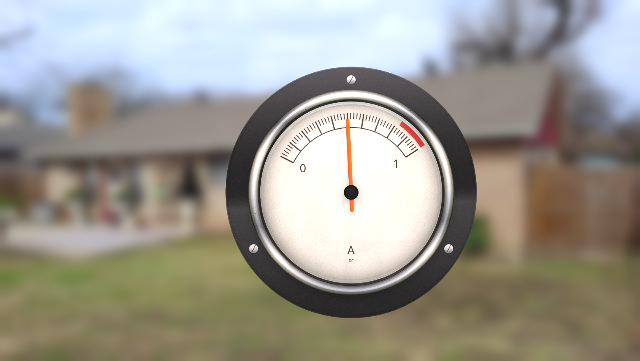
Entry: 0.5A
